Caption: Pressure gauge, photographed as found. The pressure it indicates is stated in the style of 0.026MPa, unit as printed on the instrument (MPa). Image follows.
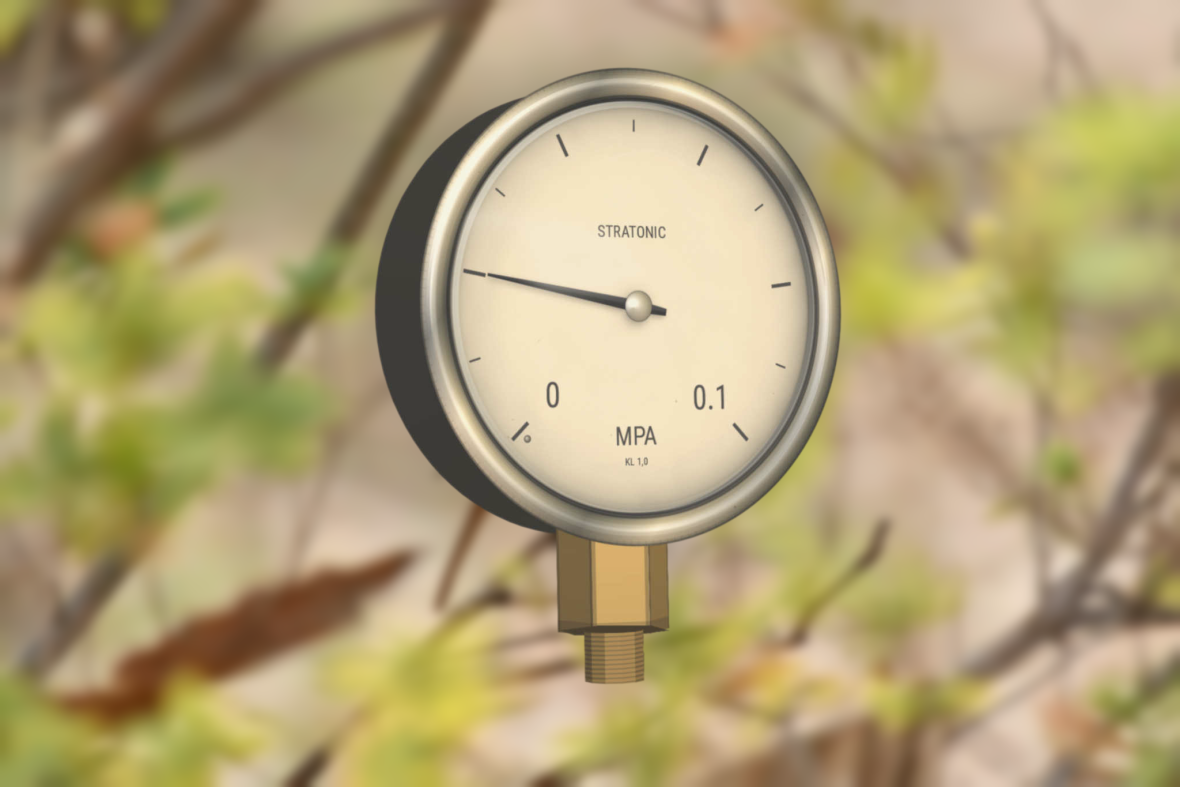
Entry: 0.02MPa
